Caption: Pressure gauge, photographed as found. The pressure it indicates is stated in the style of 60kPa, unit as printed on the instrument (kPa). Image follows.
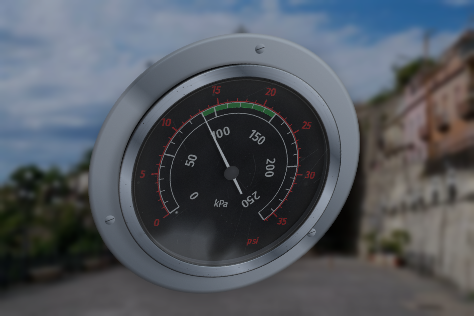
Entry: 90kPa
